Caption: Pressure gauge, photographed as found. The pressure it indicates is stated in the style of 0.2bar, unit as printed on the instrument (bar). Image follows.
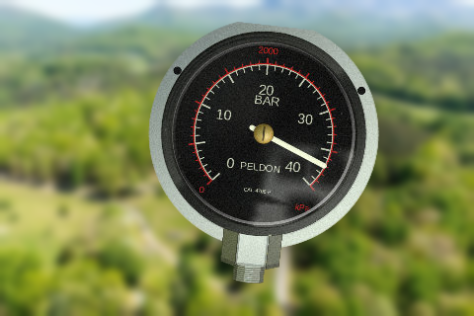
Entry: 37bar
